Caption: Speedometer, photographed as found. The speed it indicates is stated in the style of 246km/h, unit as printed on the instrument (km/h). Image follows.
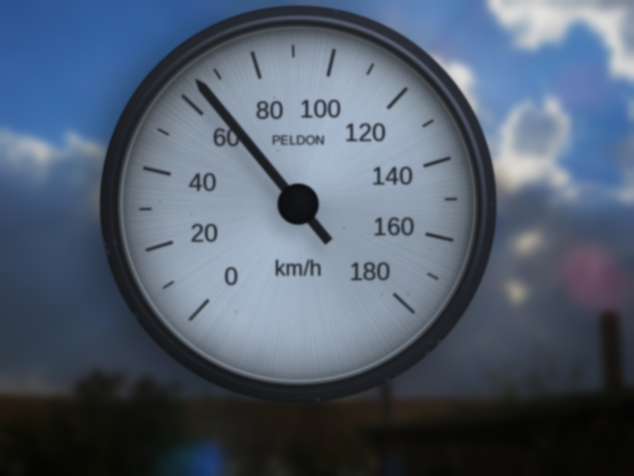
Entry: 65km/h
